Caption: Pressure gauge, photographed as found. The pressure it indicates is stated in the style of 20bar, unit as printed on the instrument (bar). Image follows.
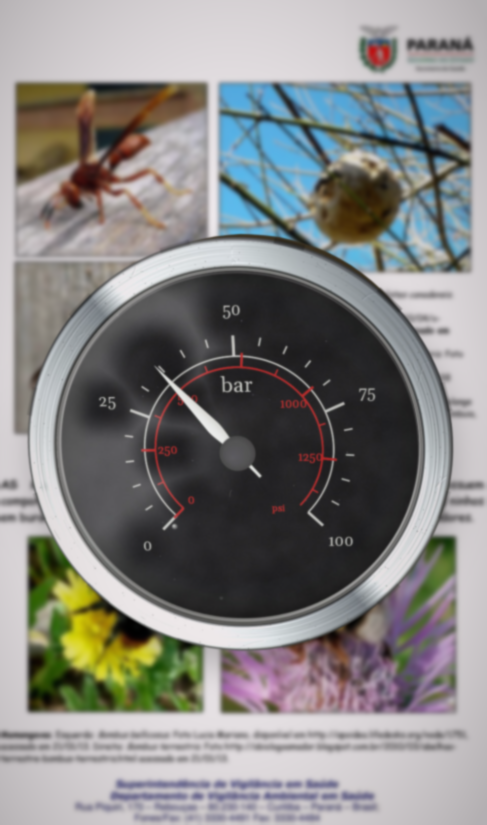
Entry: 35bar
